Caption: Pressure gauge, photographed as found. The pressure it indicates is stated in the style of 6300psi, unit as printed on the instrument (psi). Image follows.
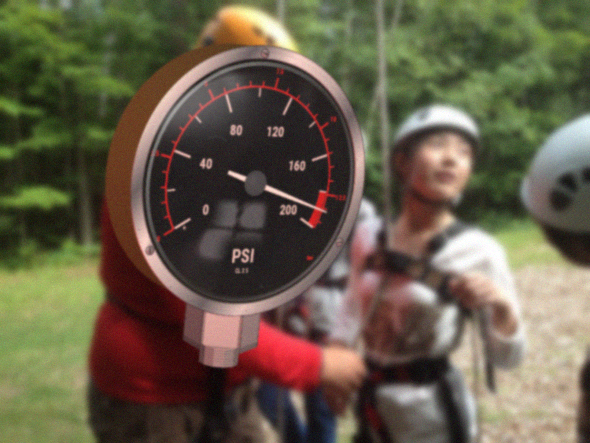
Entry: 190psi
